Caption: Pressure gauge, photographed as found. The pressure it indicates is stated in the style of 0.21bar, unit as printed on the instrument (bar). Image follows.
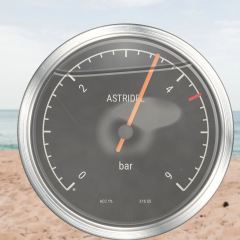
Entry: 3.5bar
